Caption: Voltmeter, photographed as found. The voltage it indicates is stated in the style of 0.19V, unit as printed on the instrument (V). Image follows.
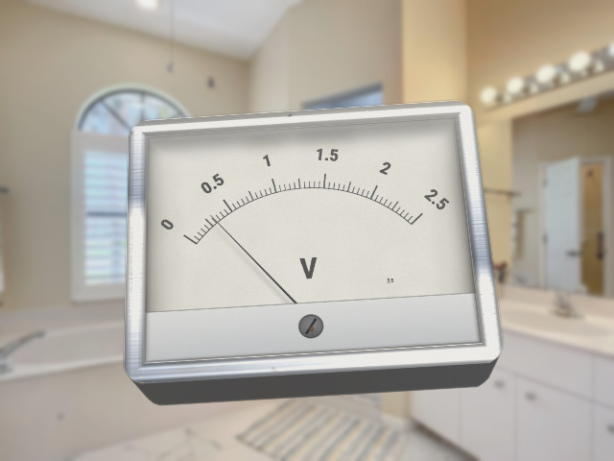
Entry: 0.3V
